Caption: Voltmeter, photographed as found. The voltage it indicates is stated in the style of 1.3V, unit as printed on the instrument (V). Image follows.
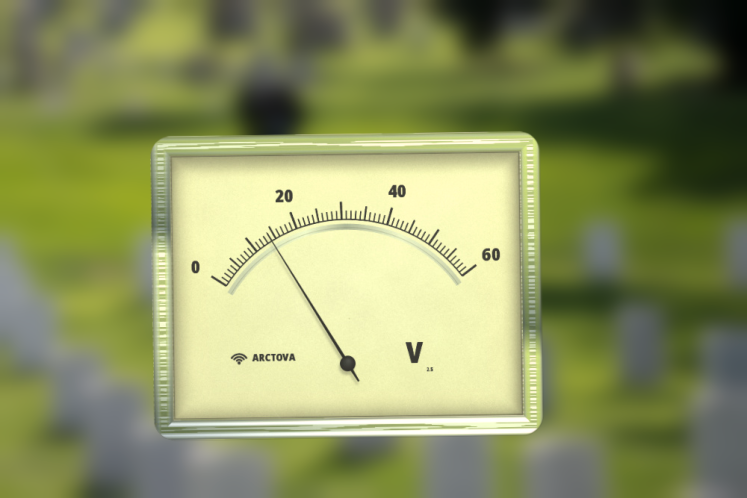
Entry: 14V
